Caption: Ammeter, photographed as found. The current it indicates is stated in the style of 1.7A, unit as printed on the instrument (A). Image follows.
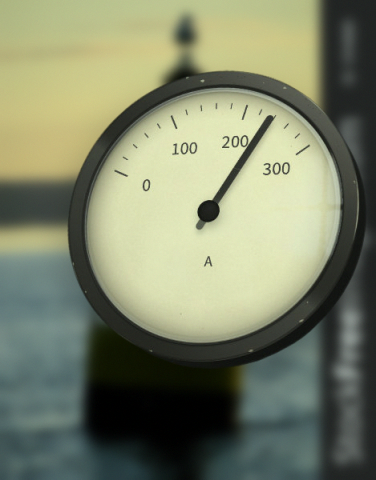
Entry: 240A
